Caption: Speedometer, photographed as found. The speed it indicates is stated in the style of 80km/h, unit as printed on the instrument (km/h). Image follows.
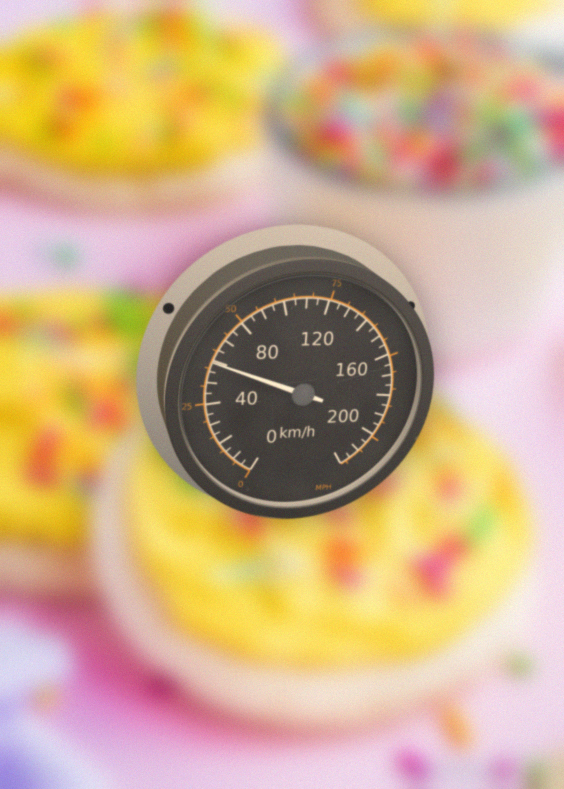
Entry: 60km/h
